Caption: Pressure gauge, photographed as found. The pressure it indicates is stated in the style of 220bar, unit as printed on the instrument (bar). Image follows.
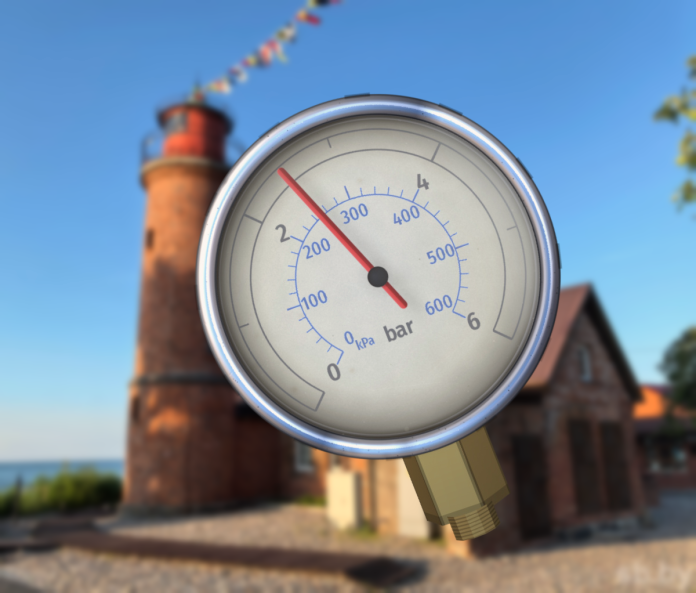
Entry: 2.5bar
